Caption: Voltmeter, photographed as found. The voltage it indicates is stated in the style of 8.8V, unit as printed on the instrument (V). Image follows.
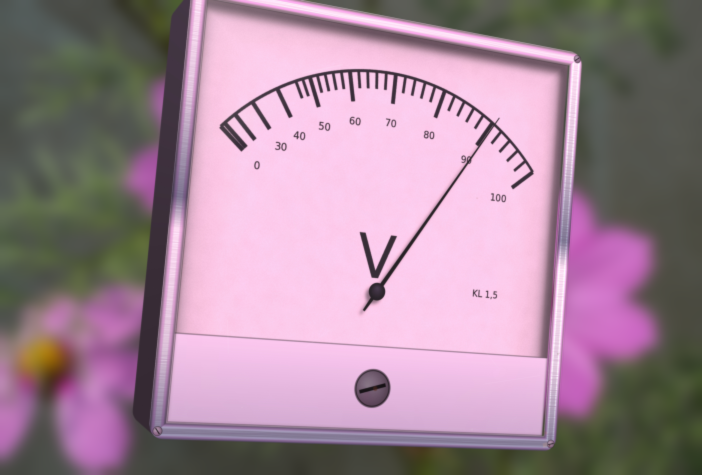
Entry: 90V
